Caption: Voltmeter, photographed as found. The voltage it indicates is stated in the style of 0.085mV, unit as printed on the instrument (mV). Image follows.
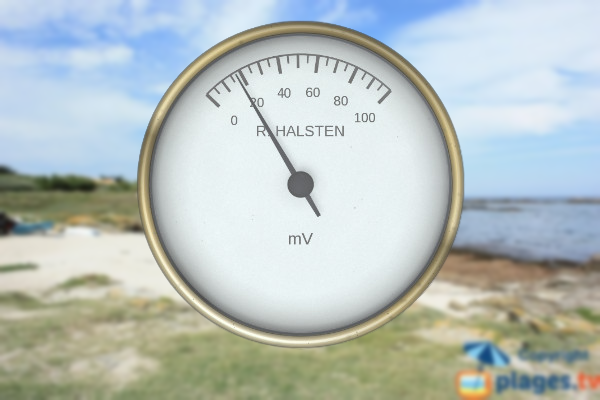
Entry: 17.5mV
